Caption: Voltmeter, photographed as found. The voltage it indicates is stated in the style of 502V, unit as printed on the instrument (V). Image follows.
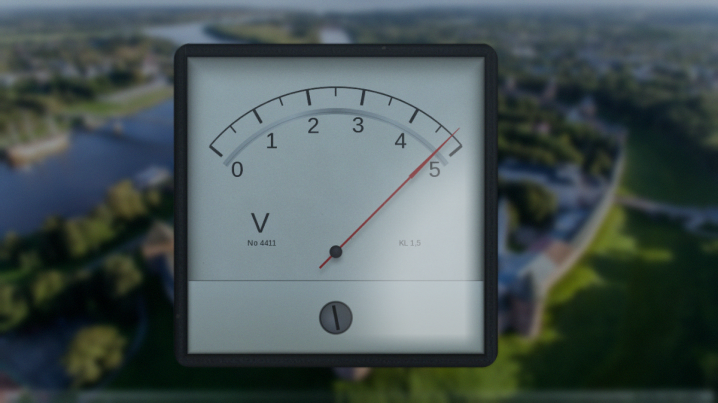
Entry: 4.75V
